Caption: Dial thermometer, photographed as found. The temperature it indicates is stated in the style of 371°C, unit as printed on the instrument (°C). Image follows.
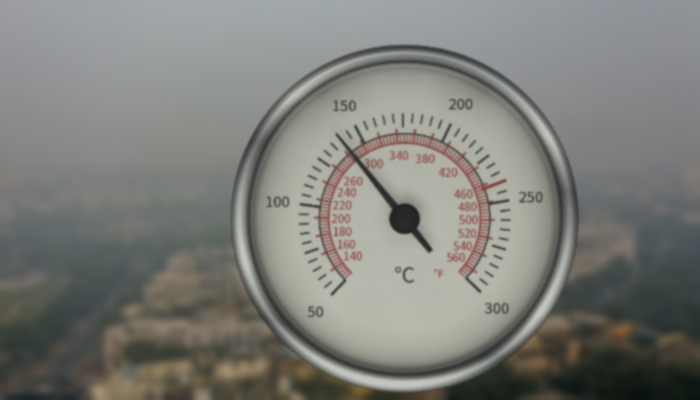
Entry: 140°C
